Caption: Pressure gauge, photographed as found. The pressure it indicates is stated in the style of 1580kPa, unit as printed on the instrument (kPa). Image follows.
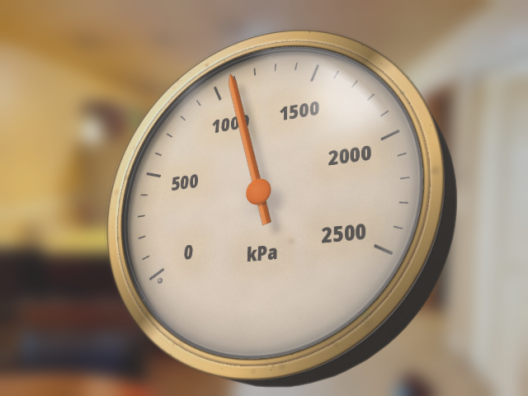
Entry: 1100kPa
